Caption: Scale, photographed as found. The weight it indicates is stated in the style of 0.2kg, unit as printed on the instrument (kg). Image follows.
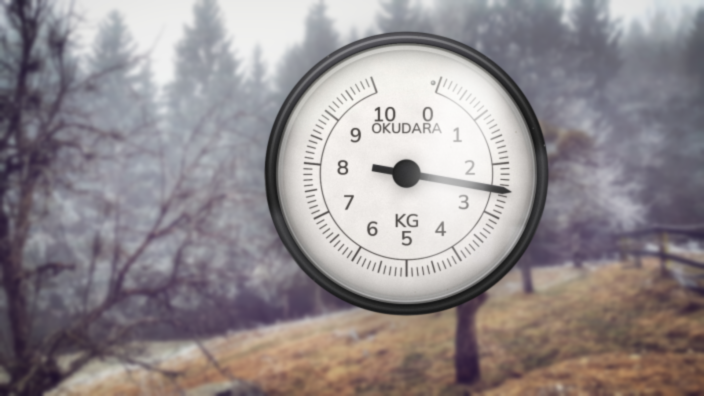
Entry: 2.5kg
